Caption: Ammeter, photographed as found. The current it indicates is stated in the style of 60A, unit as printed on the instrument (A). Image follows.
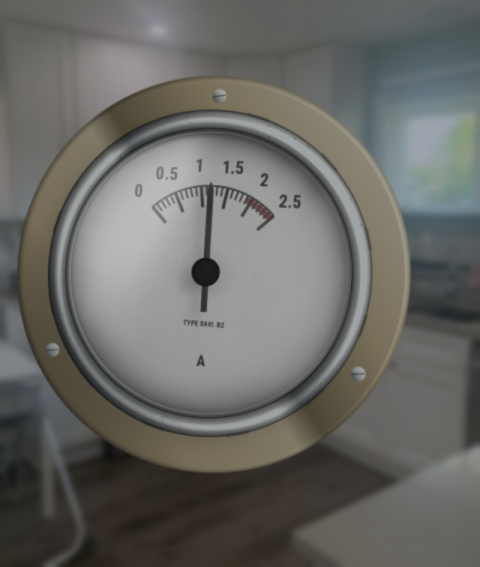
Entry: 1.2A
